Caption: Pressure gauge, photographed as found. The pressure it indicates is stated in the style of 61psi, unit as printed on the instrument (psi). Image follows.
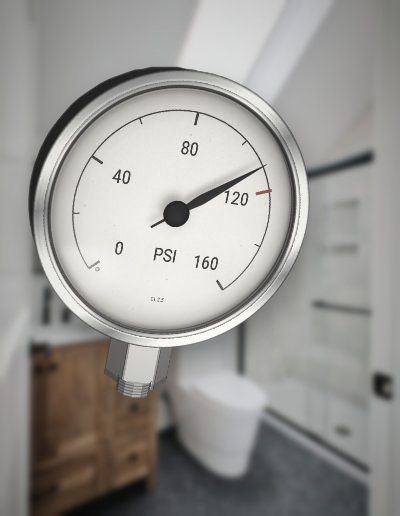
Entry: 110psi
